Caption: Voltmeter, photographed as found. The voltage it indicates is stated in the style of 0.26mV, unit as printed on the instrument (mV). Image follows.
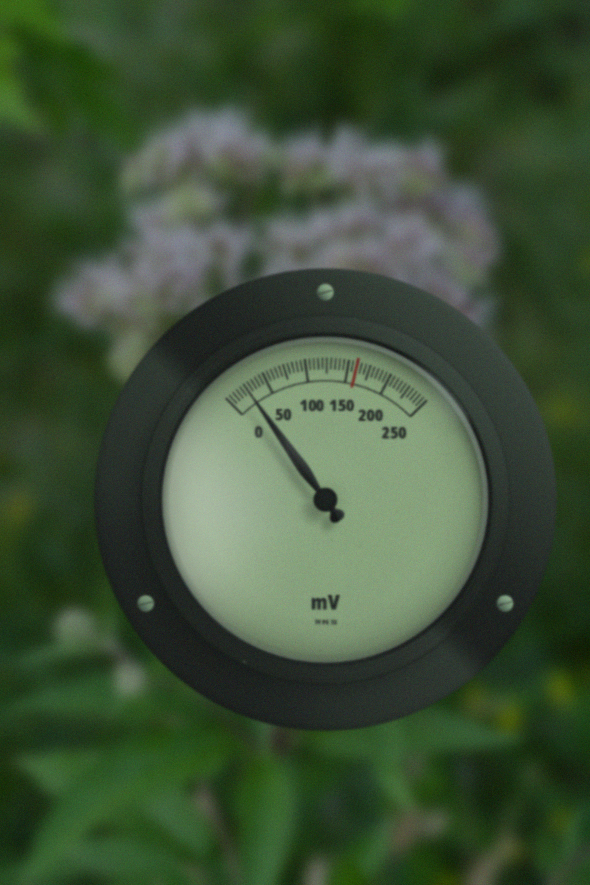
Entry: 25mV
